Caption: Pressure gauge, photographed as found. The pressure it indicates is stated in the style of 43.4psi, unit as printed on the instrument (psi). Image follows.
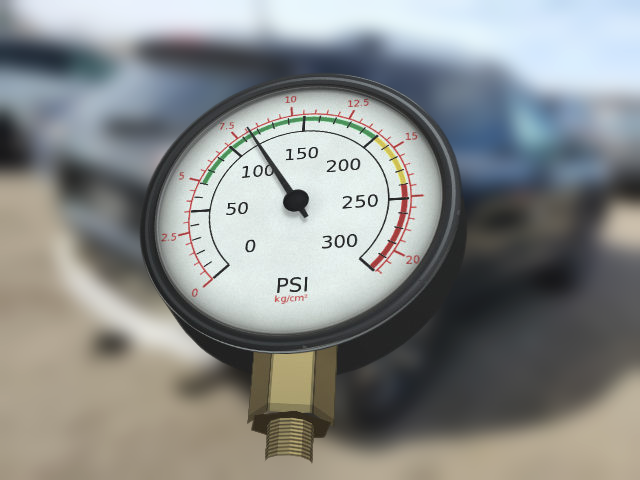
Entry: 115psi
